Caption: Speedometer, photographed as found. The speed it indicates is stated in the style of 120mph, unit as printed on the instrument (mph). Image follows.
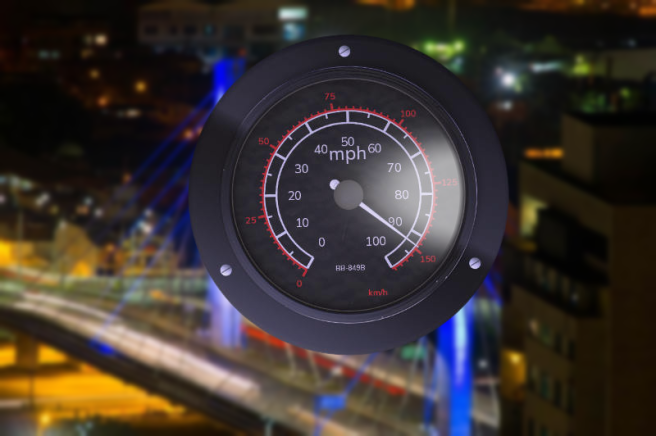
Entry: 92.5mph
